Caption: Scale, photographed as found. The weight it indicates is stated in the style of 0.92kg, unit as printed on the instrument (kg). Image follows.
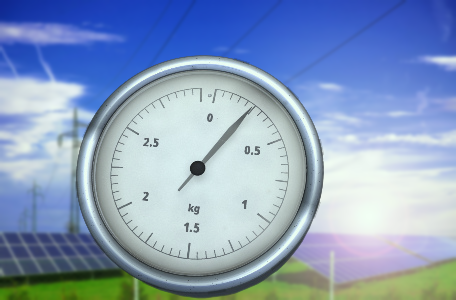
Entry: 0.25kg
